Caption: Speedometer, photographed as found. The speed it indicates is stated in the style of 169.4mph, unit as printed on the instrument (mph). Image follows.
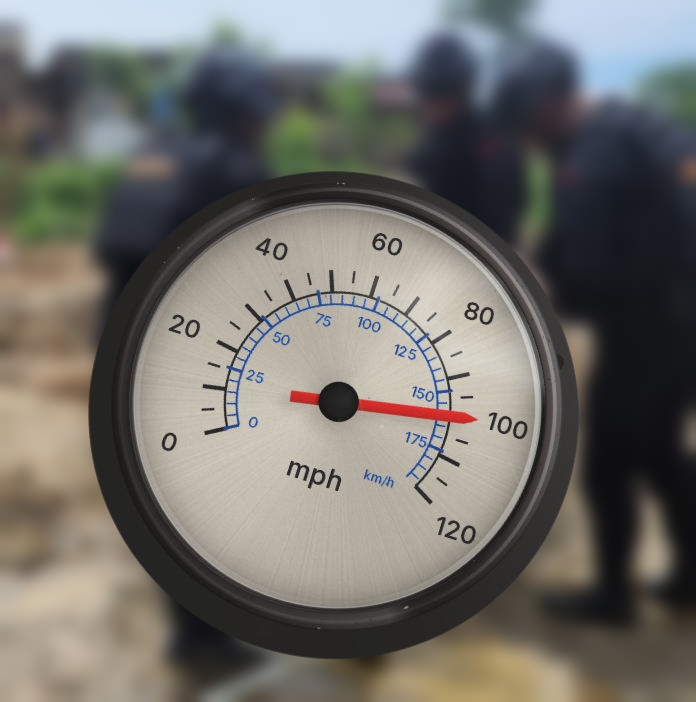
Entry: 100mph
